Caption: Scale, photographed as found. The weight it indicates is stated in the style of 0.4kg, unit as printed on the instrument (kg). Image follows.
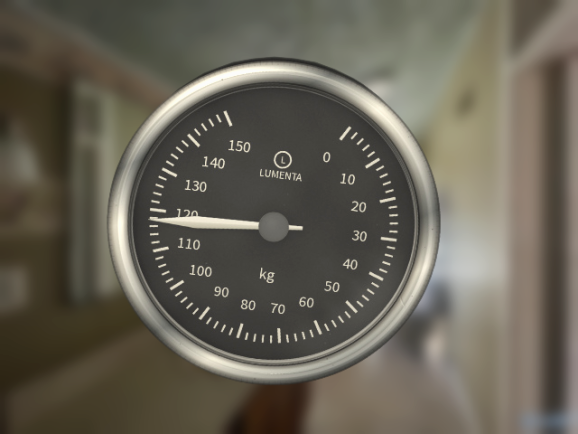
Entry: 118kg
